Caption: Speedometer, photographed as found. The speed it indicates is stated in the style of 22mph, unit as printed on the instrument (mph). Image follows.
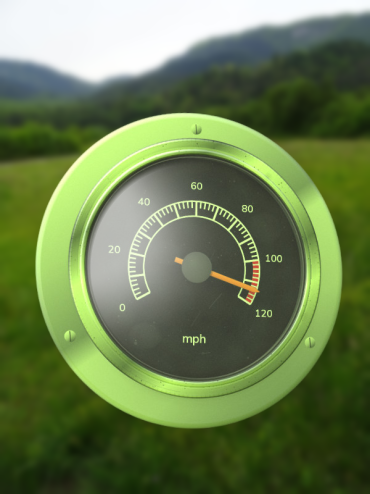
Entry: 114mph
